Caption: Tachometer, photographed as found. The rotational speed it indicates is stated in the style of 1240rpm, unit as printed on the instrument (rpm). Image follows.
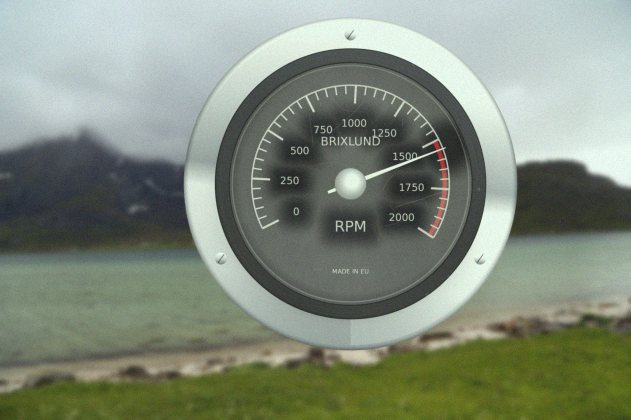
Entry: 1550rpm
